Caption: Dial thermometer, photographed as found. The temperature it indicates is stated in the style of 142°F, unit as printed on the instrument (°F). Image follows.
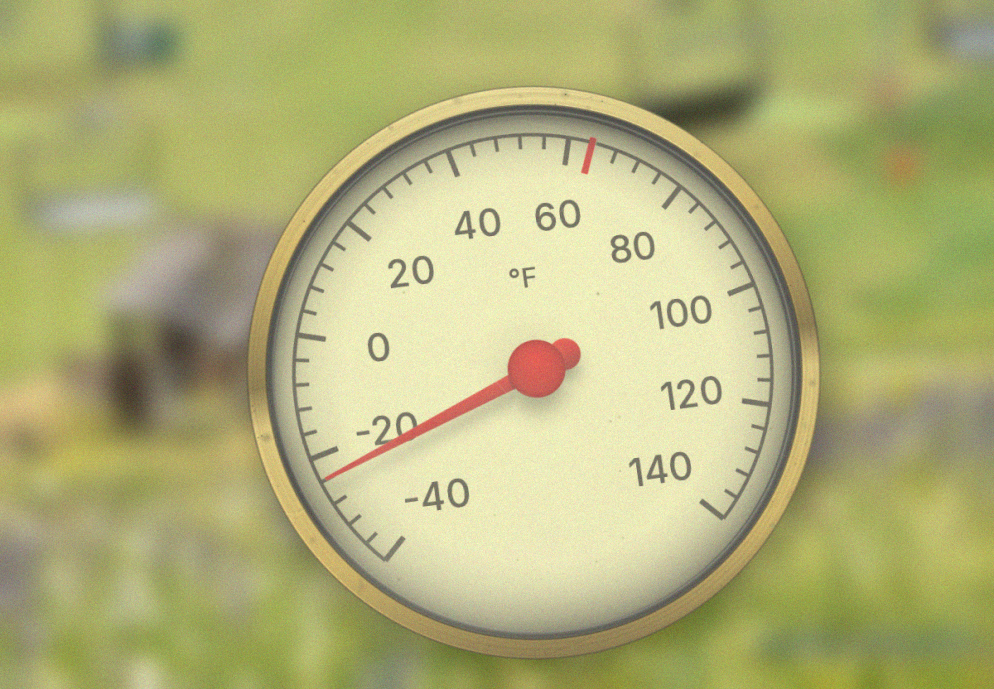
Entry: -24°F
